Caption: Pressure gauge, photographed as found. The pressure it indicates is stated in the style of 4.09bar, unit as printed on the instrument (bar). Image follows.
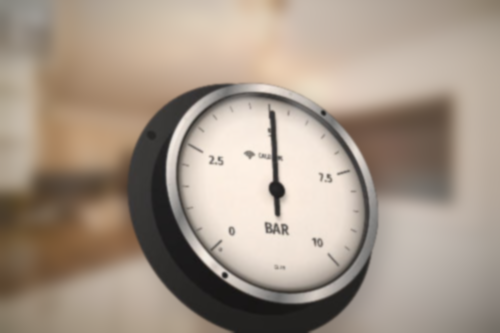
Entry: 5bar
